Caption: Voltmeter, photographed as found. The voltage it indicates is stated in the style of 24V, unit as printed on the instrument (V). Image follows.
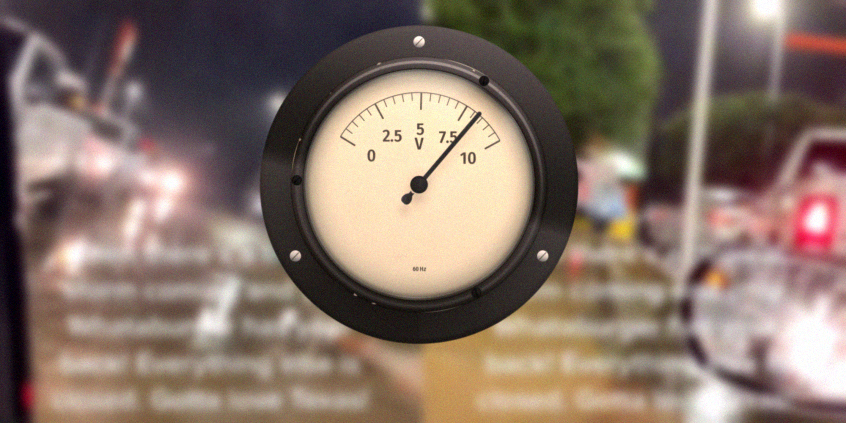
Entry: 8.25V
